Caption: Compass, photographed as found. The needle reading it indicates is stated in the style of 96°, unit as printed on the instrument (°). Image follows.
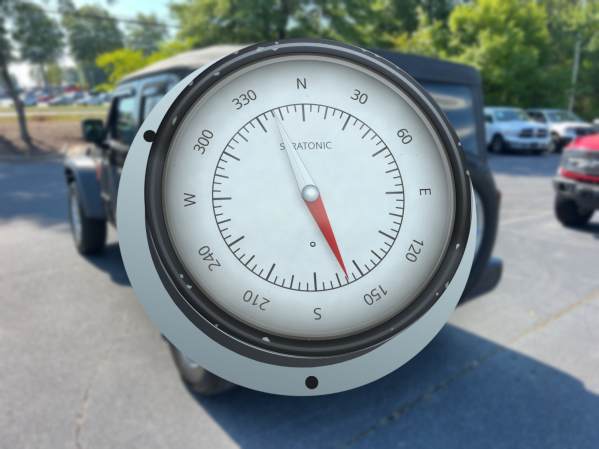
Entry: 160°
